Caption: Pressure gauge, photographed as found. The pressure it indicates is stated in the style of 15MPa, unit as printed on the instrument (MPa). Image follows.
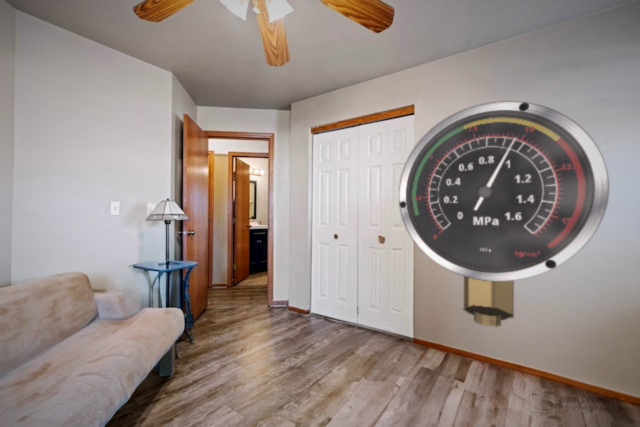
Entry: 0.95MPa
